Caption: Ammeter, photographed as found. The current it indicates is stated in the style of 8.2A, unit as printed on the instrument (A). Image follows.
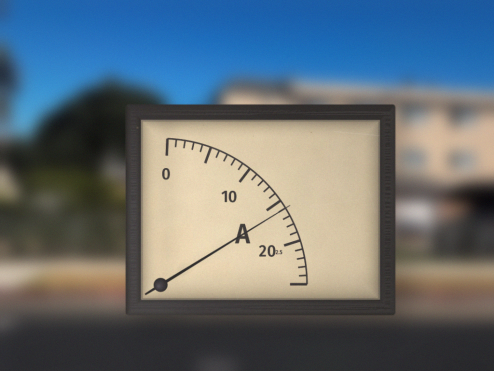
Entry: 16A
